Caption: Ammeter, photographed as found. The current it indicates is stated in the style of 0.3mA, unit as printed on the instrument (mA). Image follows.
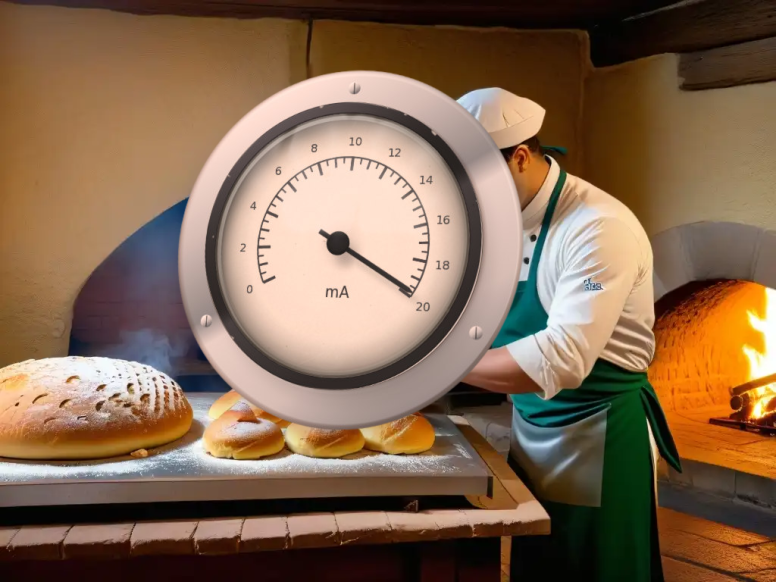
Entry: 19.75mA
